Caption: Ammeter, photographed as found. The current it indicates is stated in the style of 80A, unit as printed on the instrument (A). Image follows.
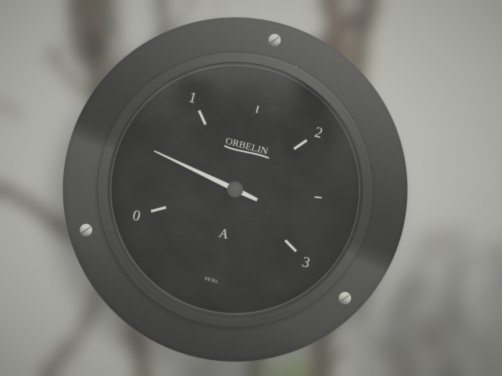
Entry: 0.5A
